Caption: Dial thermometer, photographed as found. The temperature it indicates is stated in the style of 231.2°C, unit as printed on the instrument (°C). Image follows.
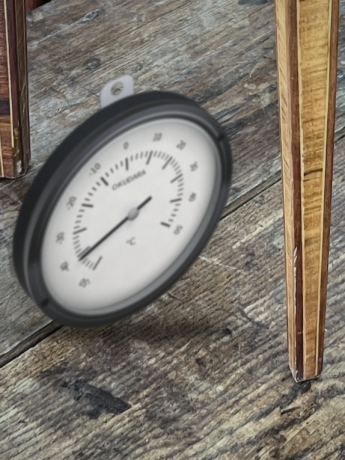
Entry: -40°C
